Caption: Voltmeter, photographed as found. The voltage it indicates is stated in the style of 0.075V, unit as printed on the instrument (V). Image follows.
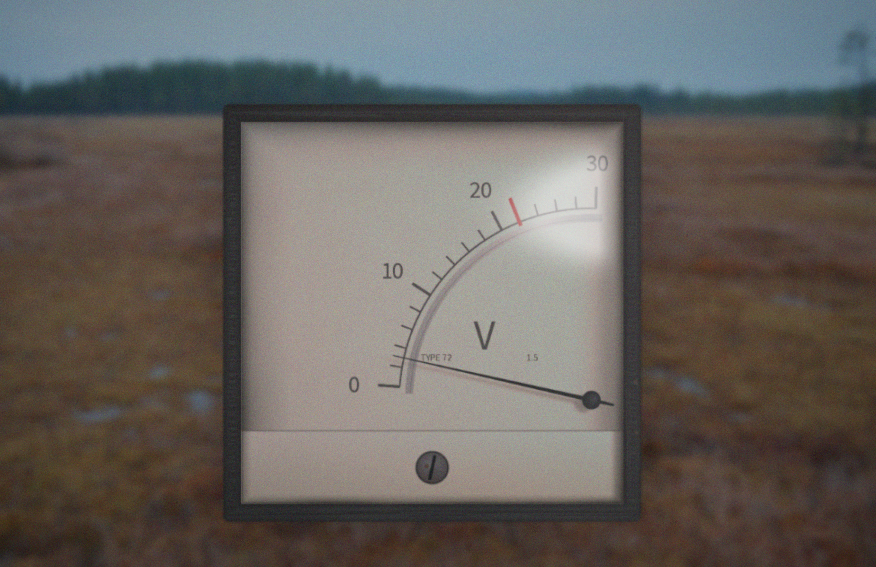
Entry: 3V
